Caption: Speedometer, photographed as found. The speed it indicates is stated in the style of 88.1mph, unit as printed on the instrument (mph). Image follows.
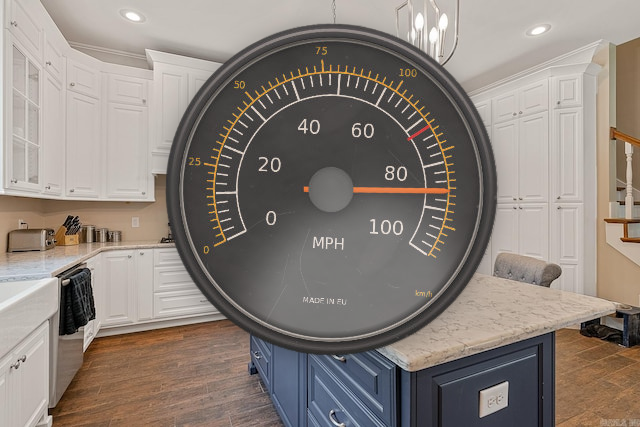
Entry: 86mph
